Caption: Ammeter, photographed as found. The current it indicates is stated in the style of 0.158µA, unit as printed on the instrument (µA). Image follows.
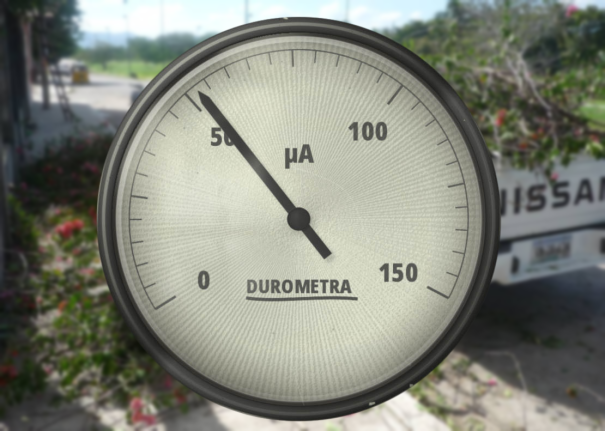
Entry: 52.5µA
